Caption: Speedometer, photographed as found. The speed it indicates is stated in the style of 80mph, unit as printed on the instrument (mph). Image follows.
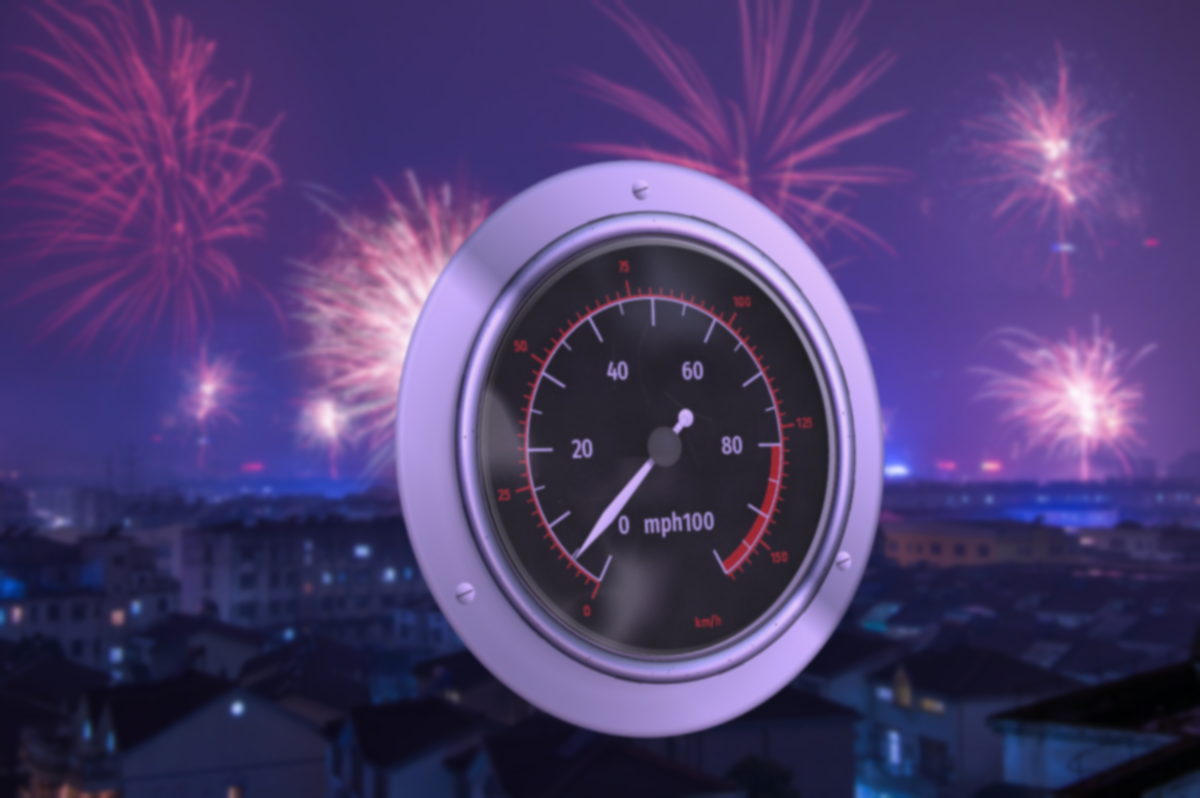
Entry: 5mph
